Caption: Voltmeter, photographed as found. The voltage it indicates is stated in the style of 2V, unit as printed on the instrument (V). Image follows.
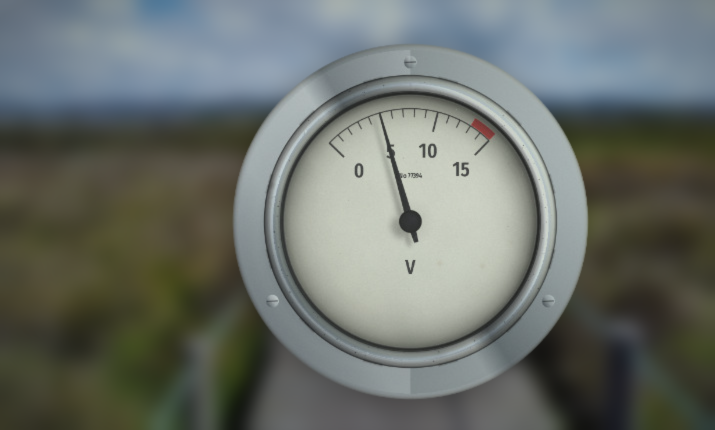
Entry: 5V
